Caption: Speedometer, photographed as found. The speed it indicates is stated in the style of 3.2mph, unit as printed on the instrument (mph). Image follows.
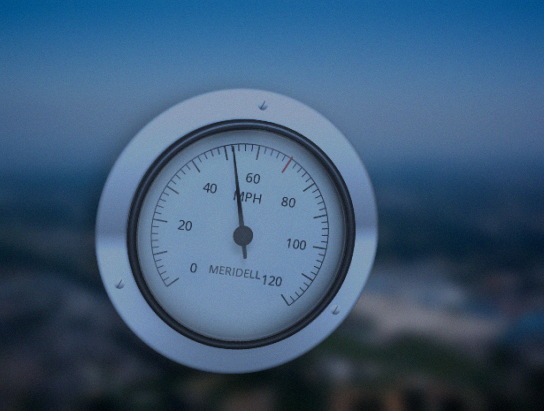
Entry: 52mph
